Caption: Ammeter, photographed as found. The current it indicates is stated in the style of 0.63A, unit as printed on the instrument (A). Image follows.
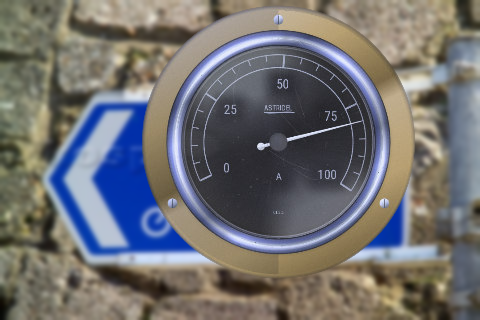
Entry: 80A
